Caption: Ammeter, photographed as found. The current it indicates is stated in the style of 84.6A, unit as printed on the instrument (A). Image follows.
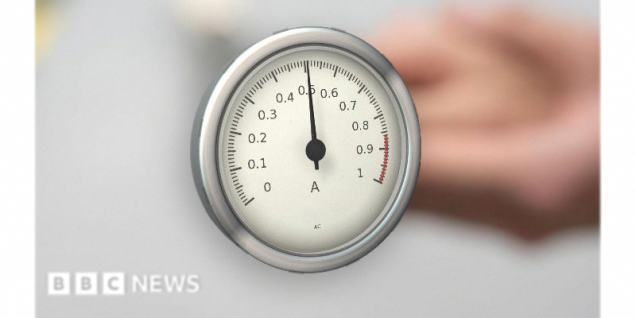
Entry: 0.5A
